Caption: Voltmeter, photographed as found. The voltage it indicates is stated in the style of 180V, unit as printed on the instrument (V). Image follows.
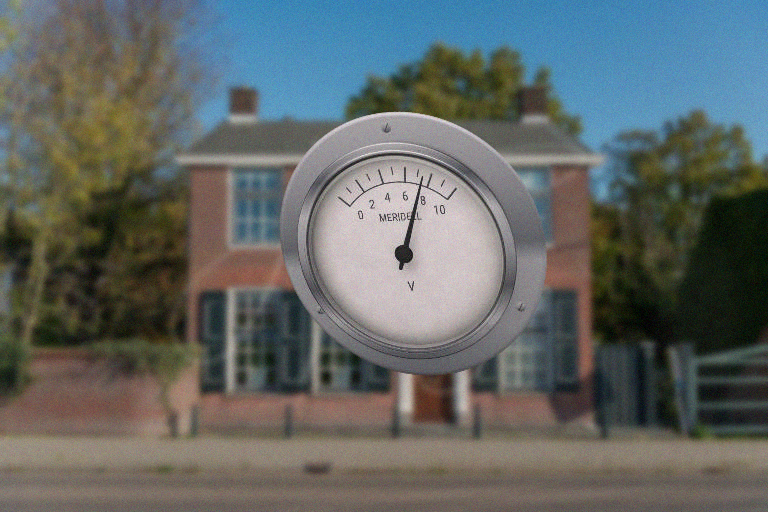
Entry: 7.5V
